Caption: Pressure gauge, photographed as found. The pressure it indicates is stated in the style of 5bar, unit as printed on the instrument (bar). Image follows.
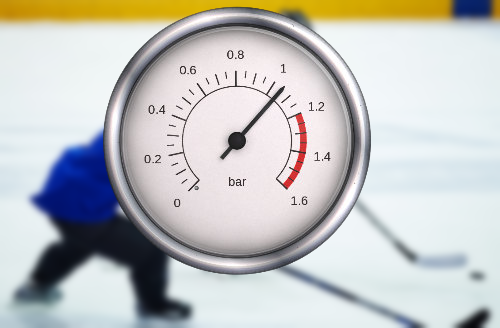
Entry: 1.05bar
